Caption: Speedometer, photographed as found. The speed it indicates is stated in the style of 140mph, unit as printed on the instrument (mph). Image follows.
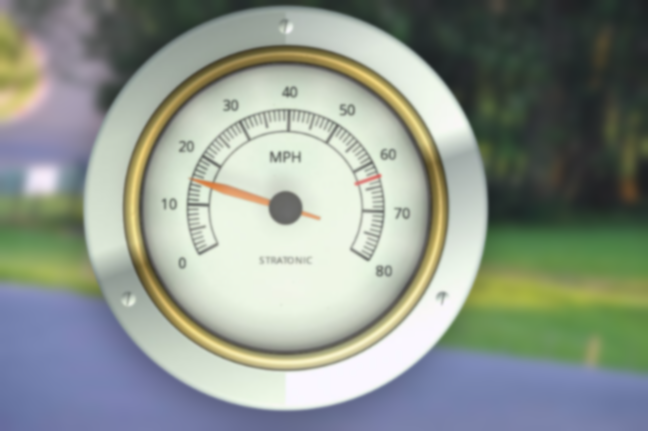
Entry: 15mph
